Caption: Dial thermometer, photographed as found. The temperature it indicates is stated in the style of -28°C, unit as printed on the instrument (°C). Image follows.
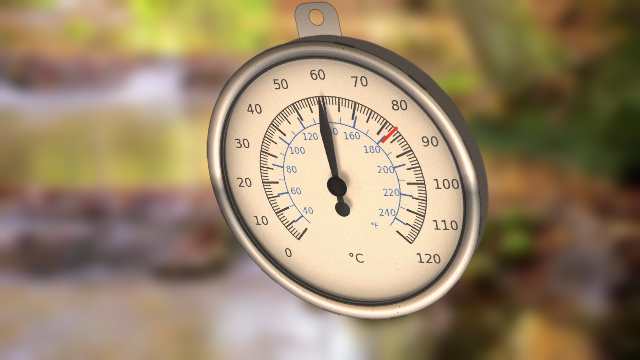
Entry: 60°C
